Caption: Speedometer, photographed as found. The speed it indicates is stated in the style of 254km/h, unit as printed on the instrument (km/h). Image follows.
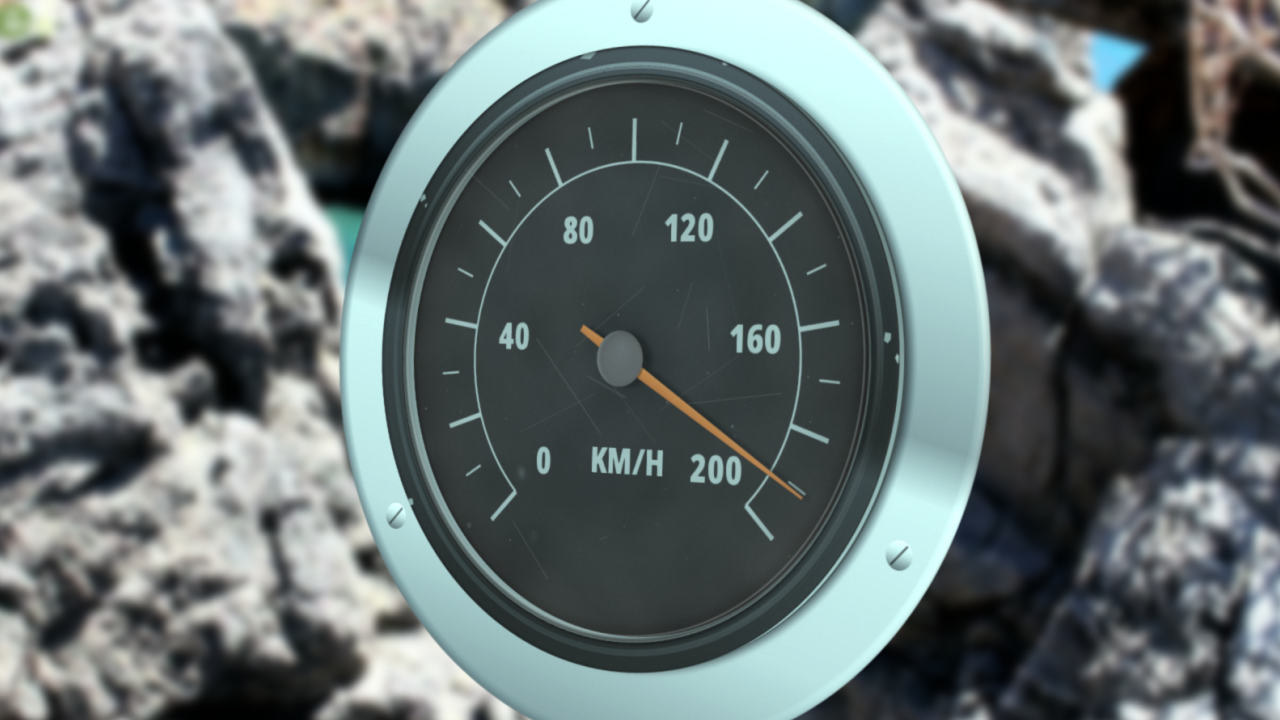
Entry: 190km/h
